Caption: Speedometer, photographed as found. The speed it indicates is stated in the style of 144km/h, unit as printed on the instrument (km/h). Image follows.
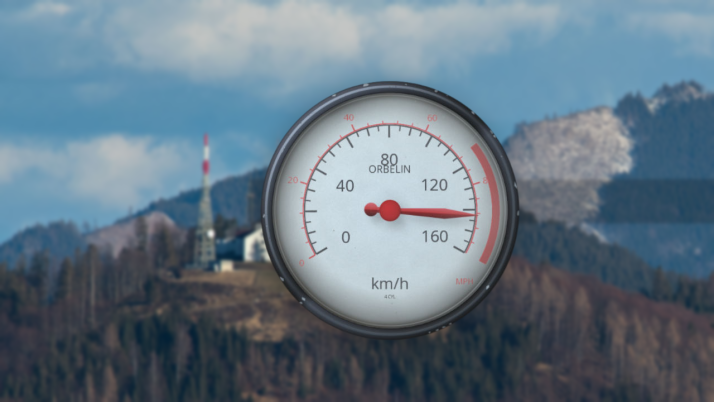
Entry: 142.5km/h
